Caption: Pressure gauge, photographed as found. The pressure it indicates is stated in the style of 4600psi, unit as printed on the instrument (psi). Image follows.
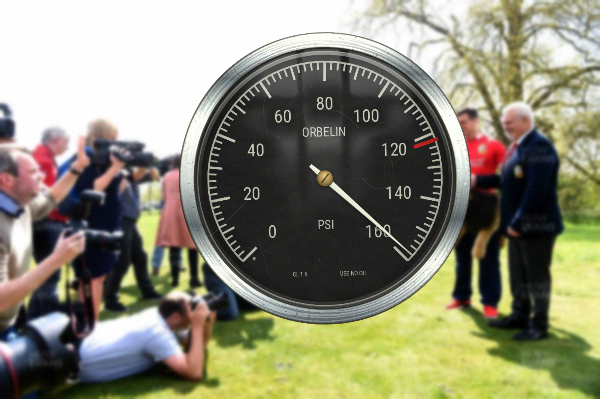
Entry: 158psi
